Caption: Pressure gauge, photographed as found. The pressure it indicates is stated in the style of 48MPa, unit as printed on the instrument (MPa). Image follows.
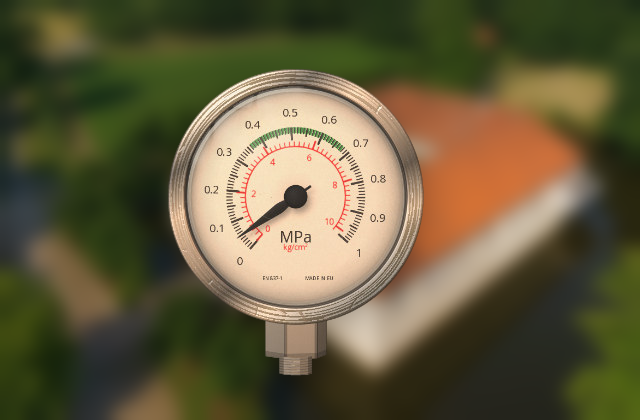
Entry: 0.05MPa
